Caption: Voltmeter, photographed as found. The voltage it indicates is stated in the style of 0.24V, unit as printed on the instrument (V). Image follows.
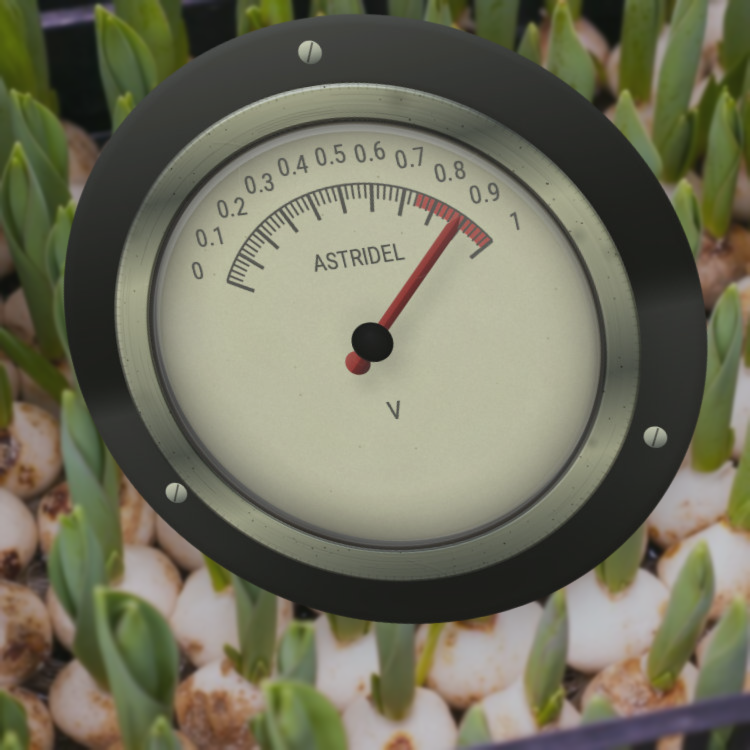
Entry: 0.88V
